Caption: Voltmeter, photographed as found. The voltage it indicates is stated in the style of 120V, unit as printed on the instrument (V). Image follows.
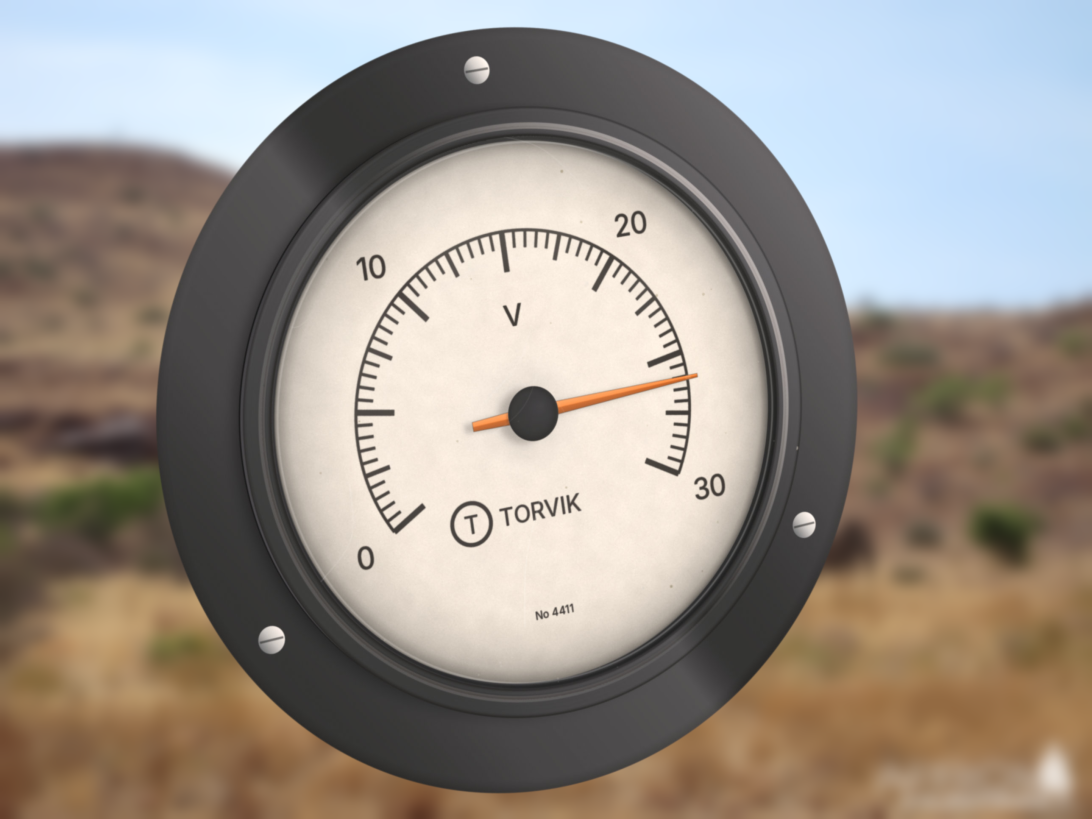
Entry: 26V
